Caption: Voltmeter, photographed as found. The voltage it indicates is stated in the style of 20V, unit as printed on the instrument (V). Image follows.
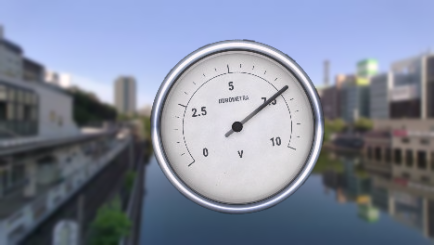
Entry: 7.5V
